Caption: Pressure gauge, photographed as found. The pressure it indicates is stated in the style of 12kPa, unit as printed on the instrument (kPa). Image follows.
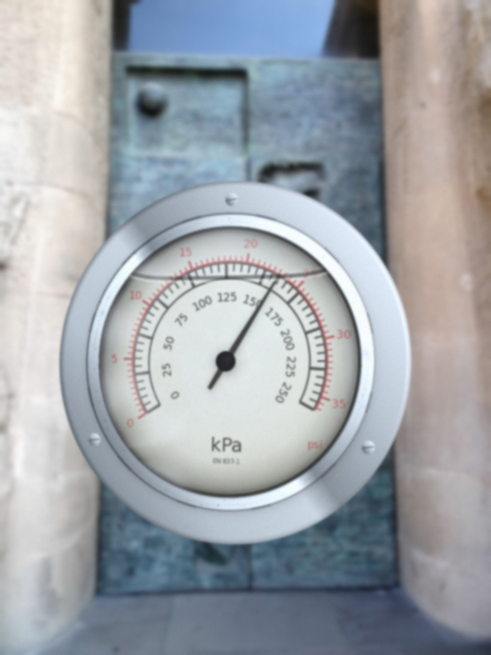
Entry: 160kPa
